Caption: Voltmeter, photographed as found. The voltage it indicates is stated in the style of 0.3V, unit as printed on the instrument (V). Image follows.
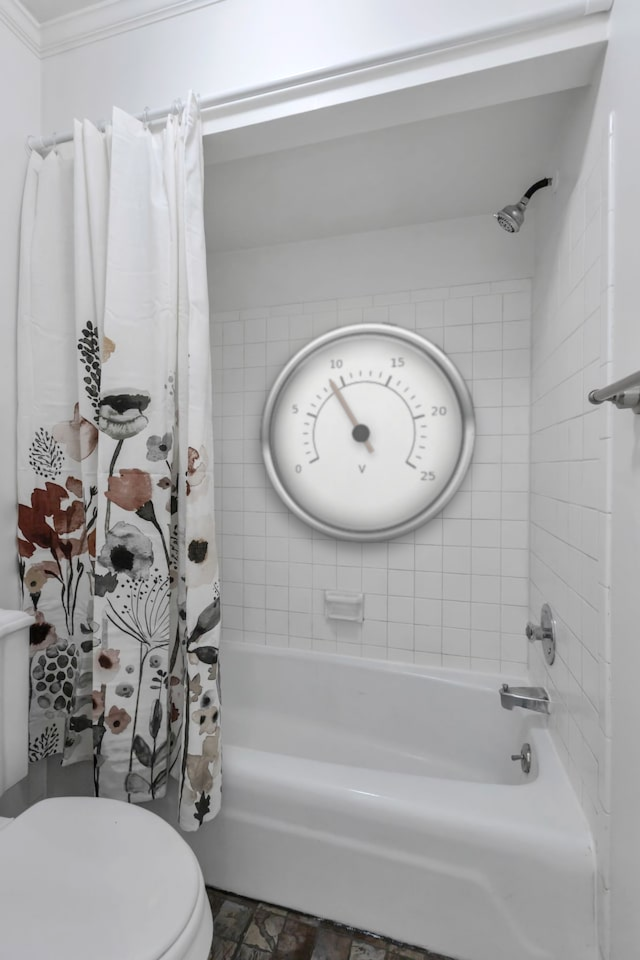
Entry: 9V
